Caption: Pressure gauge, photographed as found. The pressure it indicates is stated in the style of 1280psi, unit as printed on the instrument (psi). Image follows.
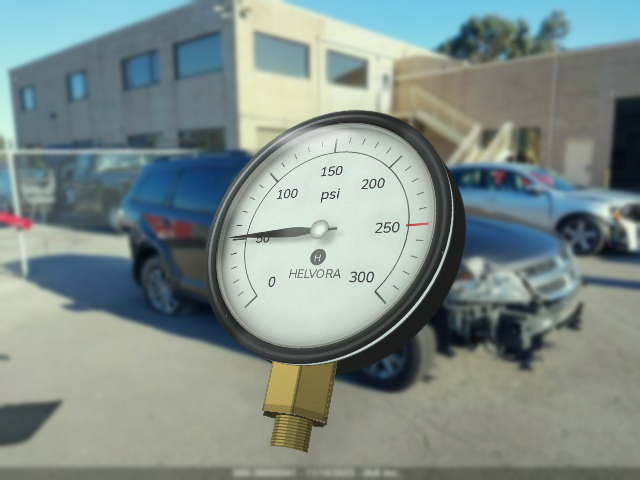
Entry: 50psi
